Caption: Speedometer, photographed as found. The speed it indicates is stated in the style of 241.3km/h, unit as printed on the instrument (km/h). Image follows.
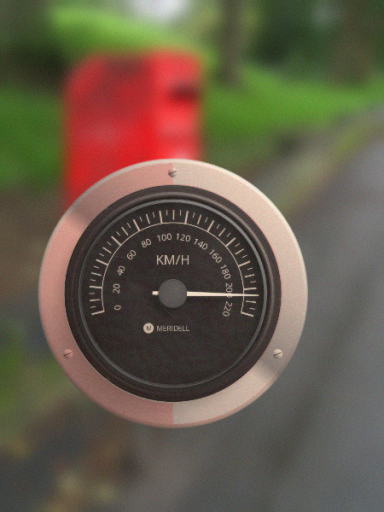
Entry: 205km/h
